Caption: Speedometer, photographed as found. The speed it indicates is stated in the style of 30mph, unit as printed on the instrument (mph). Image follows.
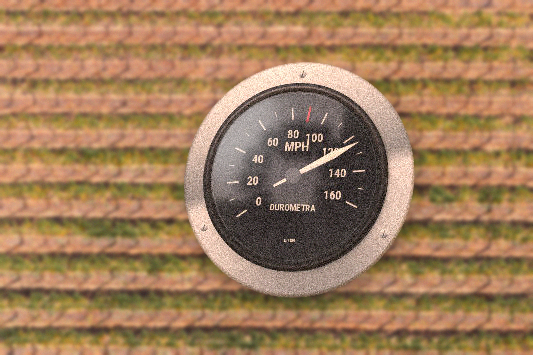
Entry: 125mph
